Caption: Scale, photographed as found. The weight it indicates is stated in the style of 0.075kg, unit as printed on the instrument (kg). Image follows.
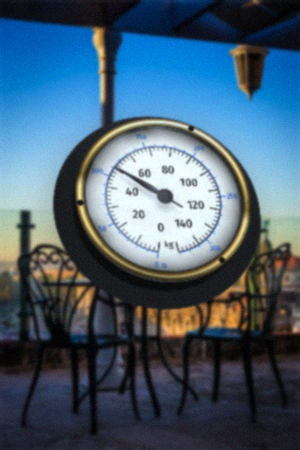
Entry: 50kg
